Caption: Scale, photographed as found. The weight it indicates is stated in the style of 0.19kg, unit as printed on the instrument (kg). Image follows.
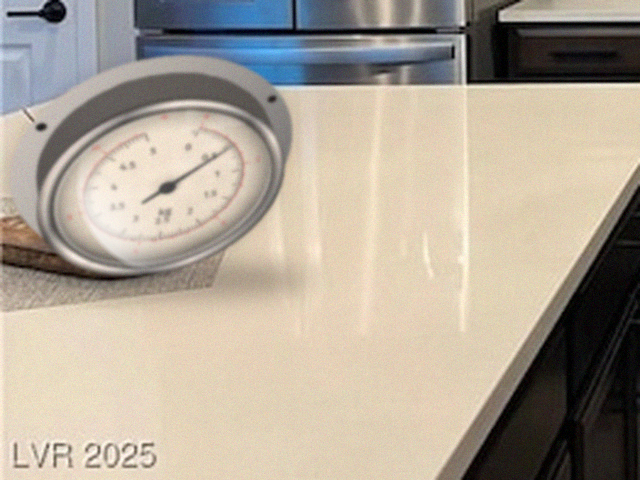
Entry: 0.5kg
